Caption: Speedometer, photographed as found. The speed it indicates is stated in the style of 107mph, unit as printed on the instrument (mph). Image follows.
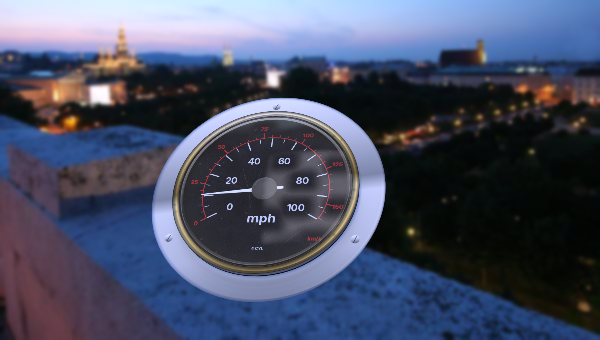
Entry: 10mph
